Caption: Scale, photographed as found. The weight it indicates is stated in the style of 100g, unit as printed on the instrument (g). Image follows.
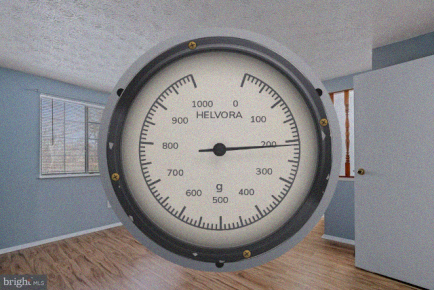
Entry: 210g
